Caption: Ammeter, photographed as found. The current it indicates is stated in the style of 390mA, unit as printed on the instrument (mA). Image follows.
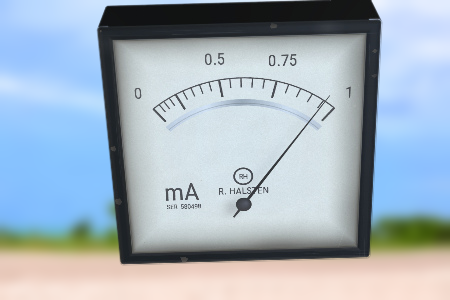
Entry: 0.95mA
